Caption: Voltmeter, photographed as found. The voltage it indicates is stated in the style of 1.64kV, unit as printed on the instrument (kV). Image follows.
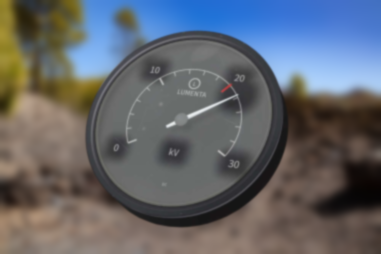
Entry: 22kV
